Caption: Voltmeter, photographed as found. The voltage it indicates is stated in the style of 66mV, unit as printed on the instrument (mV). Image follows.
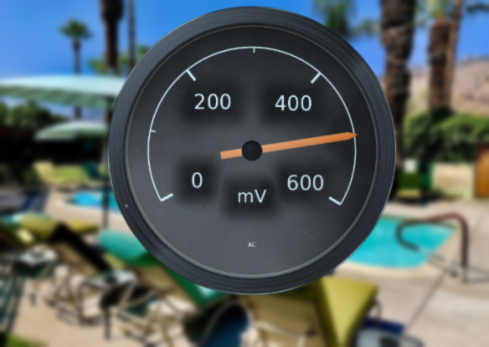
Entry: 500mV
